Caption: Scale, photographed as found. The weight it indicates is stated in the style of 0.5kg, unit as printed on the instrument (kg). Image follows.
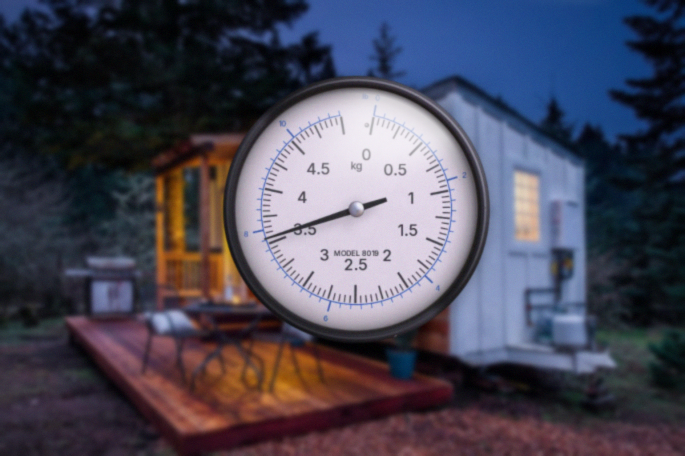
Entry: 3.55kg
